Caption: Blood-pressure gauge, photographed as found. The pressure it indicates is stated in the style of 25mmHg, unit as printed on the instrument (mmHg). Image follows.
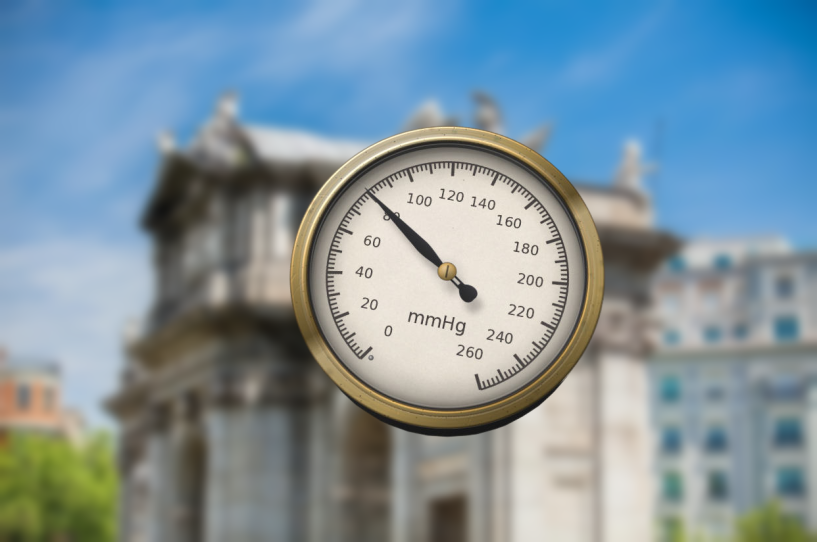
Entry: 80mmHg
